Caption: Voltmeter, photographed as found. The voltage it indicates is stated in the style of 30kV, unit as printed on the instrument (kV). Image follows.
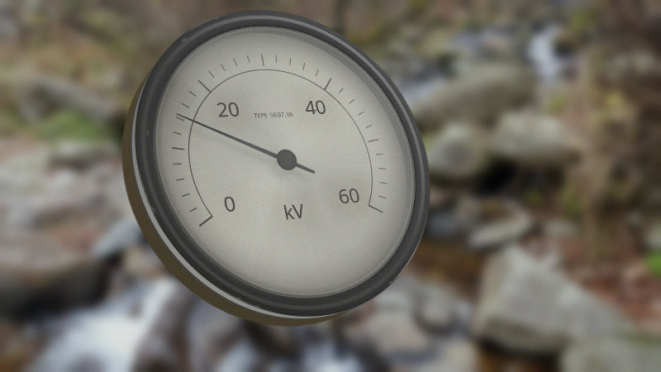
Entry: 14kV
